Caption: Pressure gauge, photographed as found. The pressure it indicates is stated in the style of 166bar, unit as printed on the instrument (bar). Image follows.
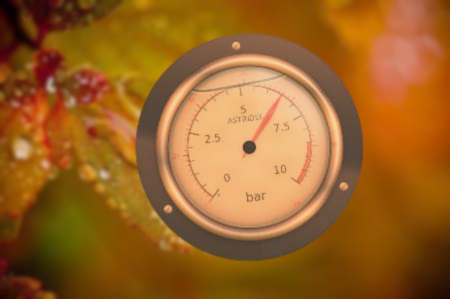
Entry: 6.5bar
